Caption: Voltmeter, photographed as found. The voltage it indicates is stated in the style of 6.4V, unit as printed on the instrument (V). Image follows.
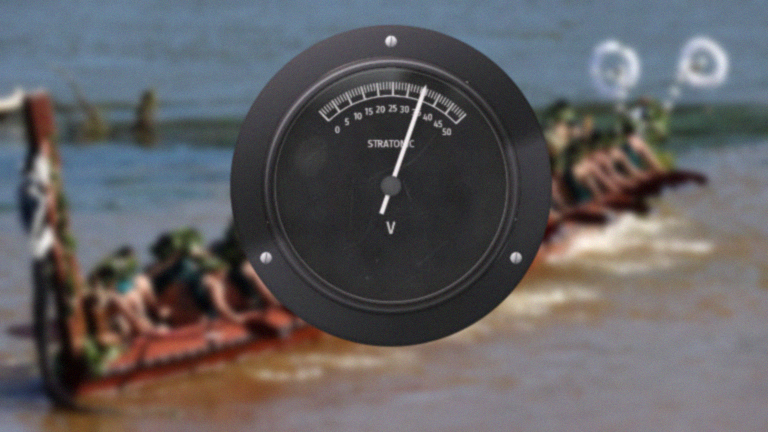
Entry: 35V
